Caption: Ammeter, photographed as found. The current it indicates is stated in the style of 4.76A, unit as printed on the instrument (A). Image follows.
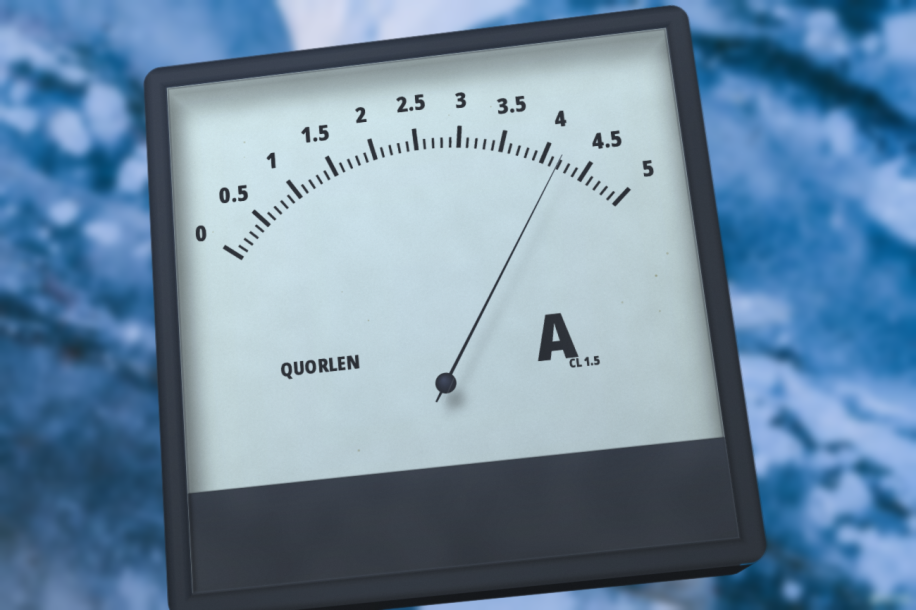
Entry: 4.2A
